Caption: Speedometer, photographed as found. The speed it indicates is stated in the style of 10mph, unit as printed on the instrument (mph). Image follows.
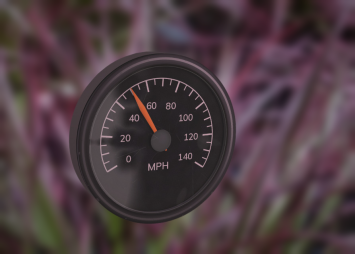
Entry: 50mph
